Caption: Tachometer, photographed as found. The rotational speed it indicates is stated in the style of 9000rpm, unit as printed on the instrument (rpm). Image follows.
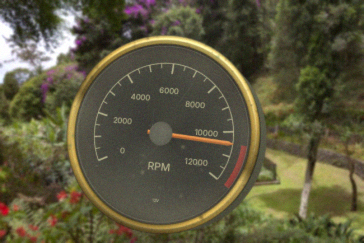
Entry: 10500rpm
